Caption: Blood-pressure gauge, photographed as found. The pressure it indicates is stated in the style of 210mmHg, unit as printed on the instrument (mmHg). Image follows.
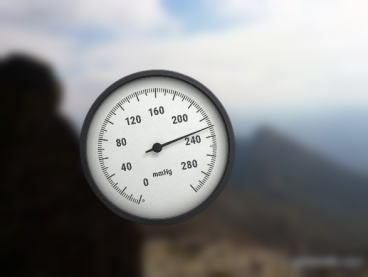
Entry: 230mmHg
